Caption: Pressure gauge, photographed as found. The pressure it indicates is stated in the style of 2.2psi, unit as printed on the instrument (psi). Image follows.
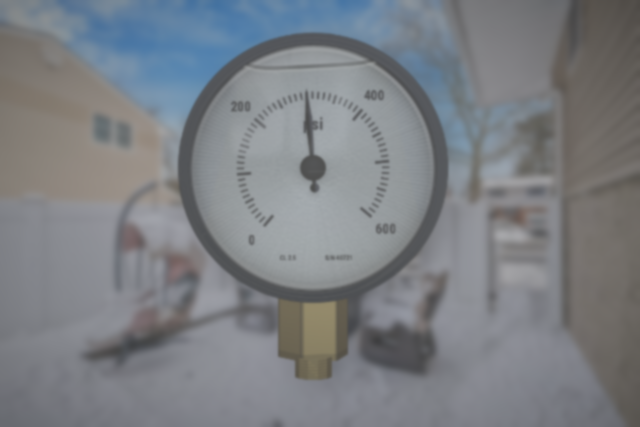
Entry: 300psi
